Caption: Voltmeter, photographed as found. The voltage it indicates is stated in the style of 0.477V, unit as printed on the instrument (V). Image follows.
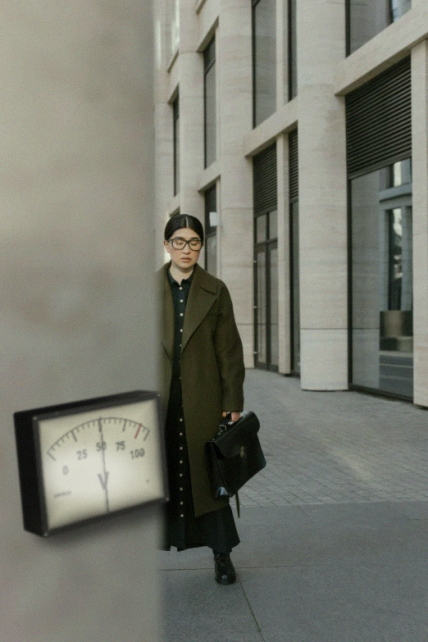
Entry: 50V
